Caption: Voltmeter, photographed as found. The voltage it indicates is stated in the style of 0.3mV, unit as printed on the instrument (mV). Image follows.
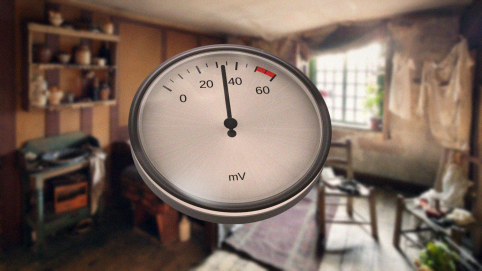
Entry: 32.5mV
